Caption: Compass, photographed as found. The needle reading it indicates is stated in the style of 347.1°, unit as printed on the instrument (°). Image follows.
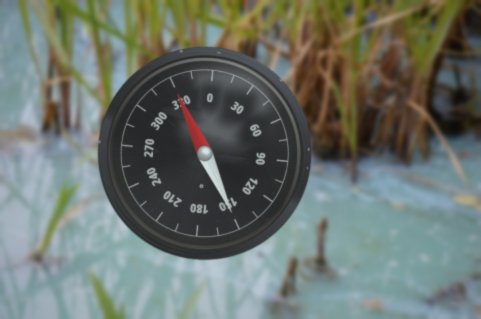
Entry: 330°
